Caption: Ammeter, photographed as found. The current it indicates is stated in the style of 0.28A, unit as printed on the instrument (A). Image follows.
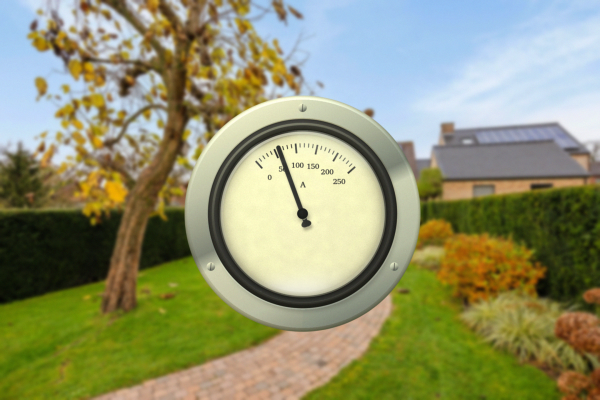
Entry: 60A
